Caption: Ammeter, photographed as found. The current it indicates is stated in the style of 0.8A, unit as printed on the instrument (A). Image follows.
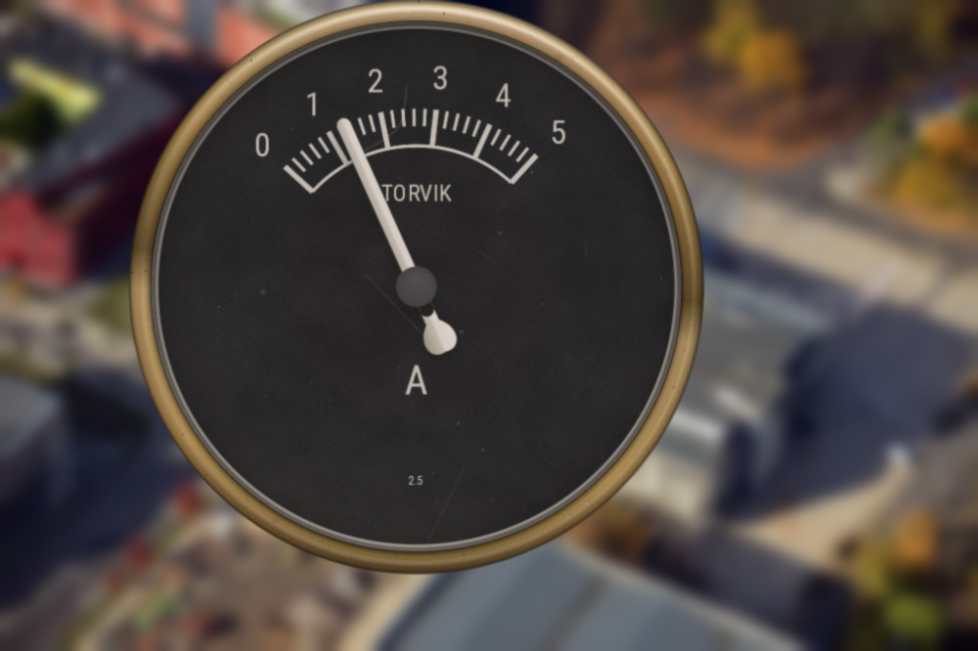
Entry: 1.3A
